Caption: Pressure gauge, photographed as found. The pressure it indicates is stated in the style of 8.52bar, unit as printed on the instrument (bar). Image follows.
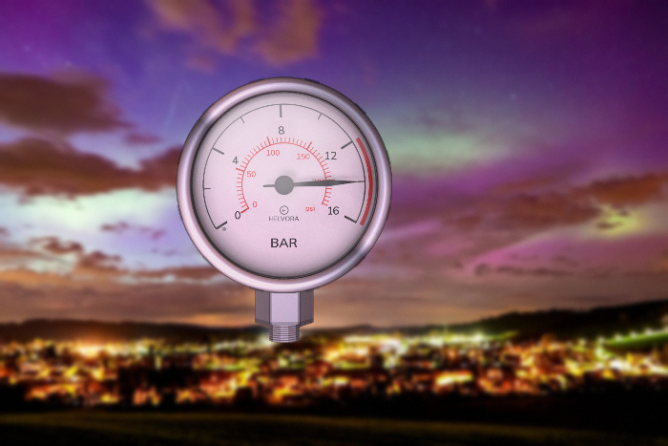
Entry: 14bar
